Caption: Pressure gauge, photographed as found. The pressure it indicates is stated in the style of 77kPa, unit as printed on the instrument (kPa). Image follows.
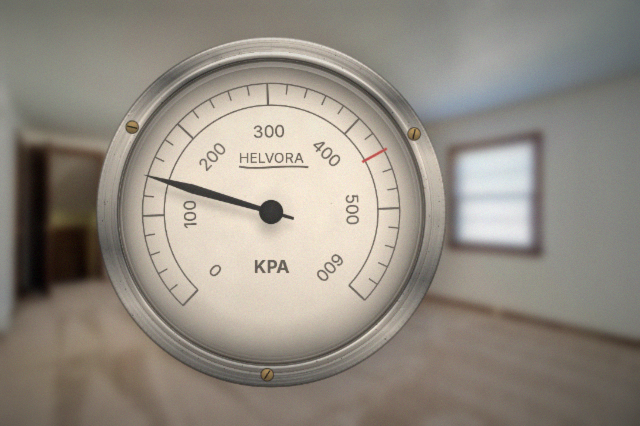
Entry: 140kPa
